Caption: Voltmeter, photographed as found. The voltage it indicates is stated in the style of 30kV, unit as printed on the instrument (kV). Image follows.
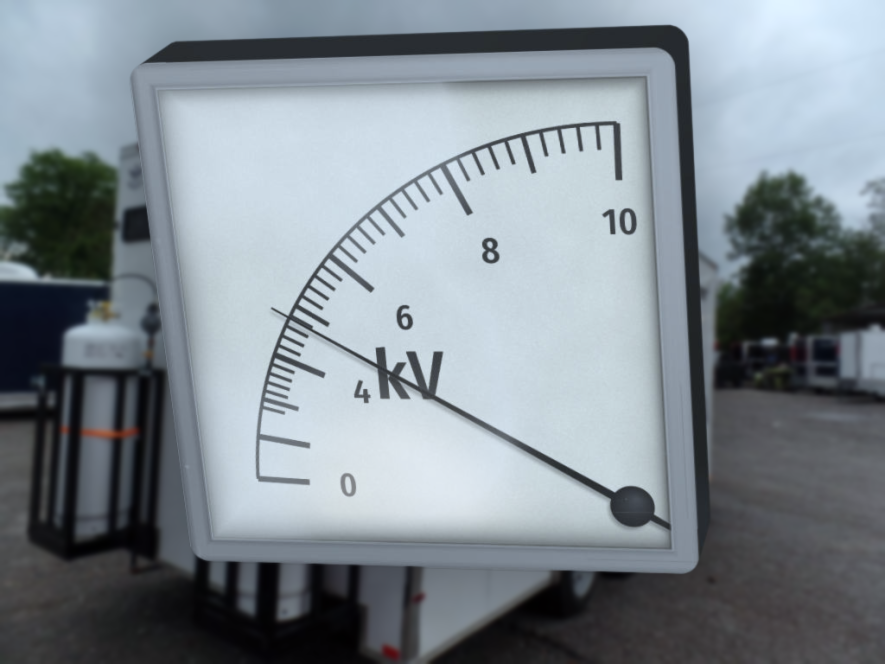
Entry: 4.8kV
